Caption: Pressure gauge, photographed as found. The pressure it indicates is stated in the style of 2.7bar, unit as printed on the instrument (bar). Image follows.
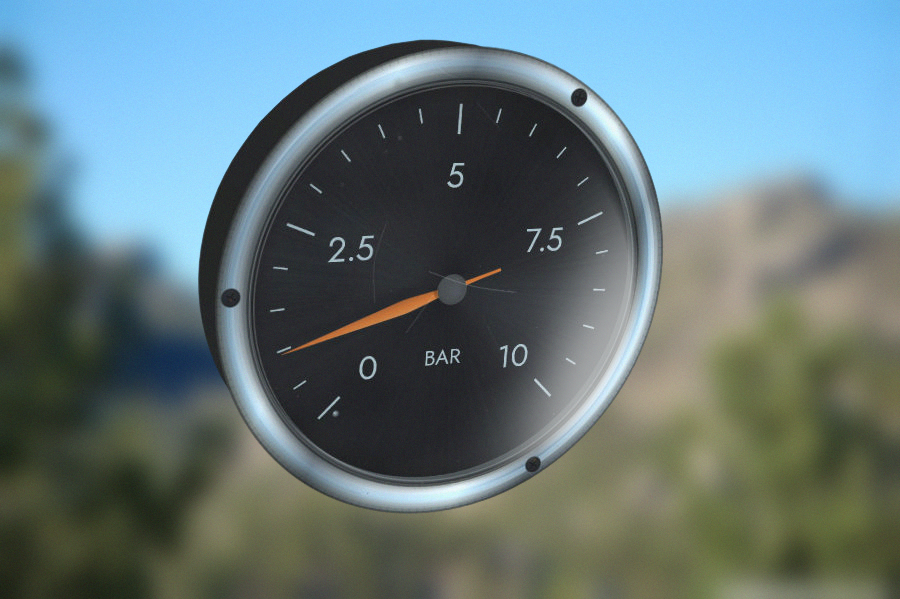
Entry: 1bar
